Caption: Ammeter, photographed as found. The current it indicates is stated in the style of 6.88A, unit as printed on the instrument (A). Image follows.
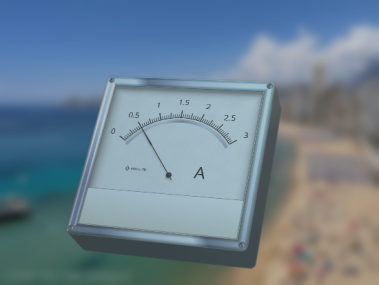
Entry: 0.5A
